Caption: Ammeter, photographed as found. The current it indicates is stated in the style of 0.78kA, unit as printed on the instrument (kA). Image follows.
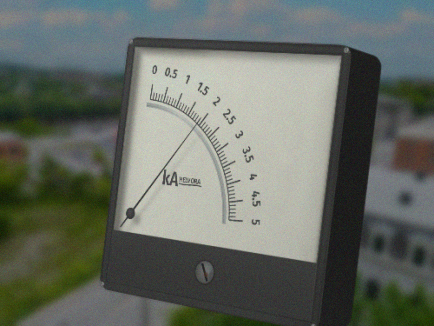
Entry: 2kA
